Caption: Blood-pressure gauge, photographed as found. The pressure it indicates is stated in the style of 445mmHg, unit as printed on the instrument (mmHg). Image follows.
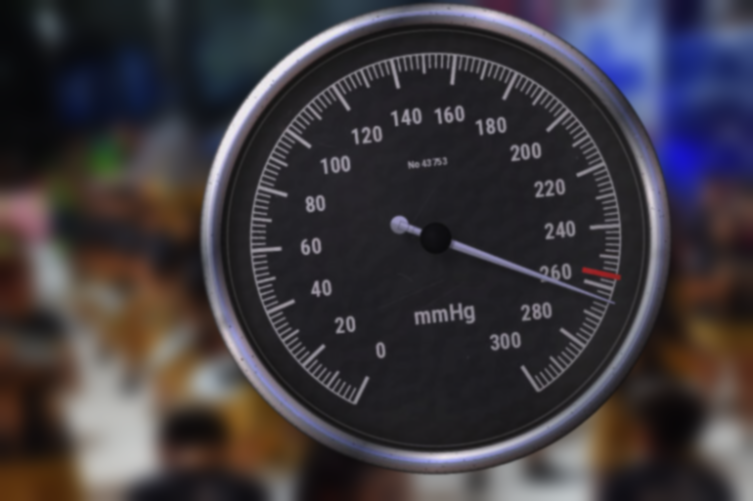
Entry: 264mmHg
